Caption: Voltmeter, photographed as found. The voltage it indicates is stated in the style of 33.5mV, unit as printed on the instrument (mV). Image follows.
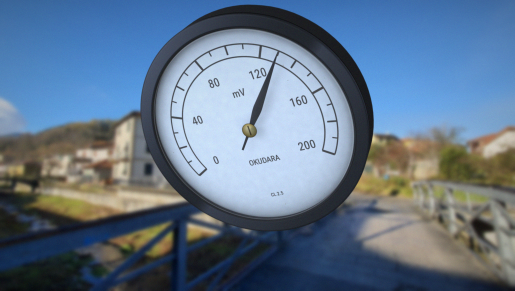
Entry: 130mV
